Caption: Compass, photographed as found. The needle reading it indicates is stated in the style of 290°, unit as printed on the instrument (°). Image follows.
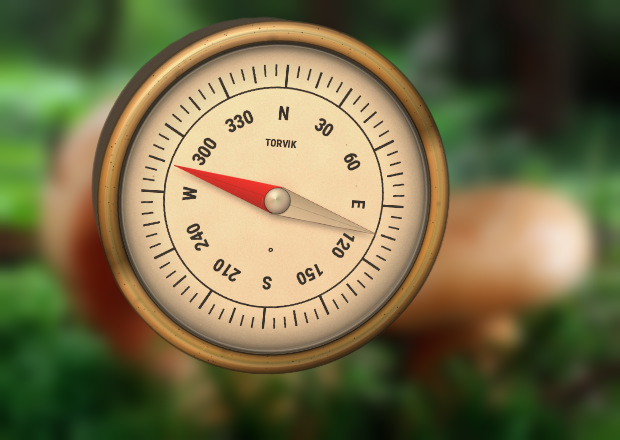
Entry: 285°
